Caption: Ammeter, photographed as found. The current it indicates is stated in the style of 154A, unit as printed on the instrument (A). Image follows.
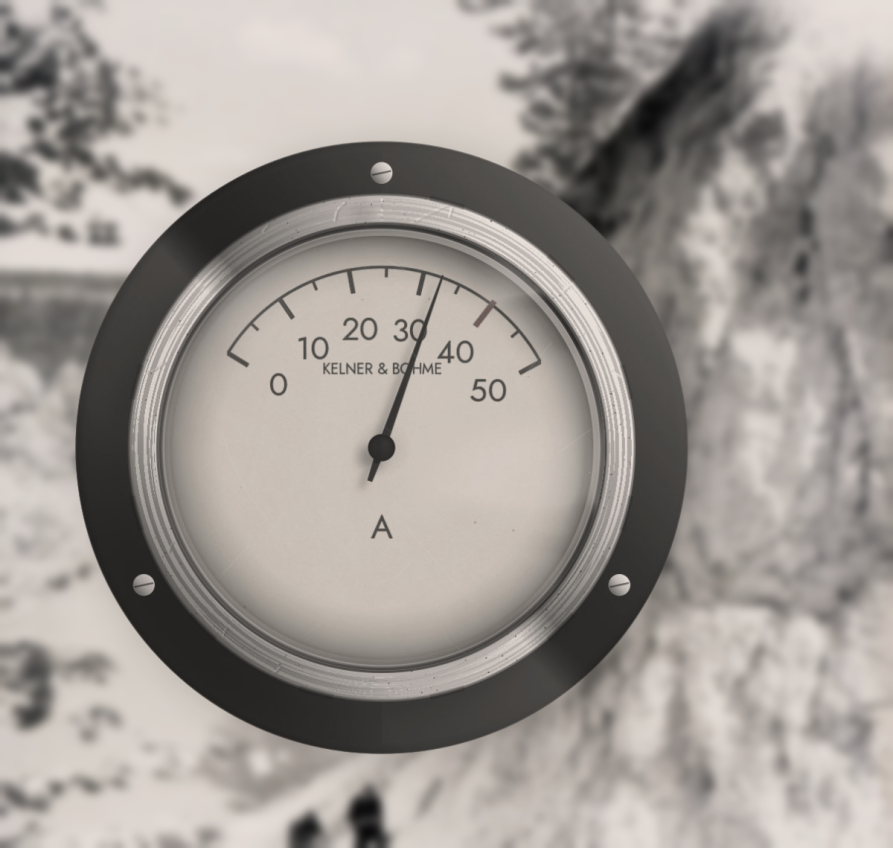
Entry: 32.5A
